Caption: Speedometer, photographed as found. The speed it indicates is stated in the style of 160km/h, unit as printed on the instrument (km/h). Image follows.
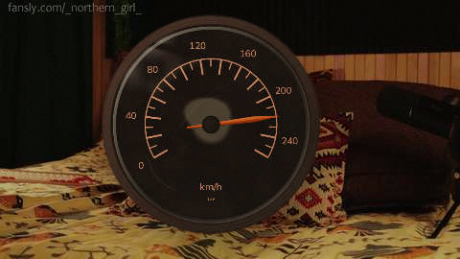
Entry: 220km/h
